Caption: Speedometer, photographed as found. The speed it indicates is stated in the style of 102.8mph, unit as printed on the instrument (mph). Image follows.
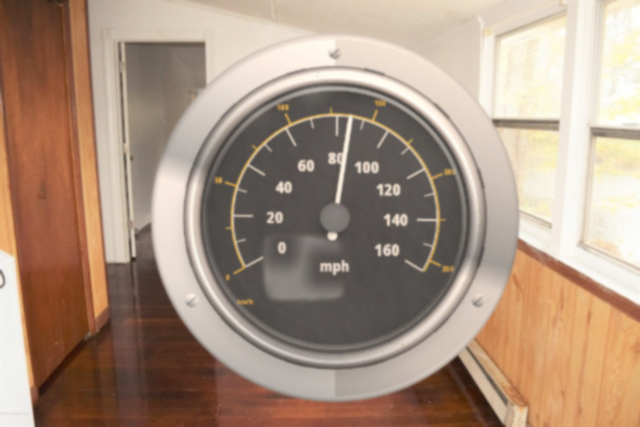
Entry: 85mph
